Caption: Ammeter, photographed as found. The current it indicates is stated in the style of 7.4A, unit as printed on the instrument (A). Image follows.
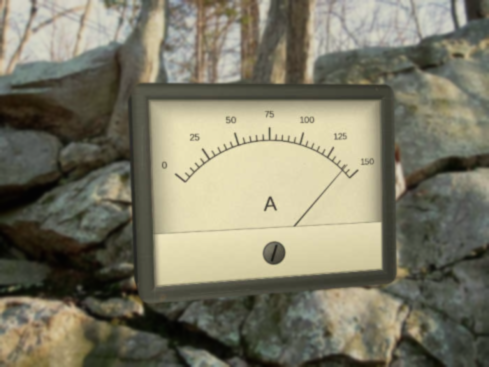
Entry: 140A
